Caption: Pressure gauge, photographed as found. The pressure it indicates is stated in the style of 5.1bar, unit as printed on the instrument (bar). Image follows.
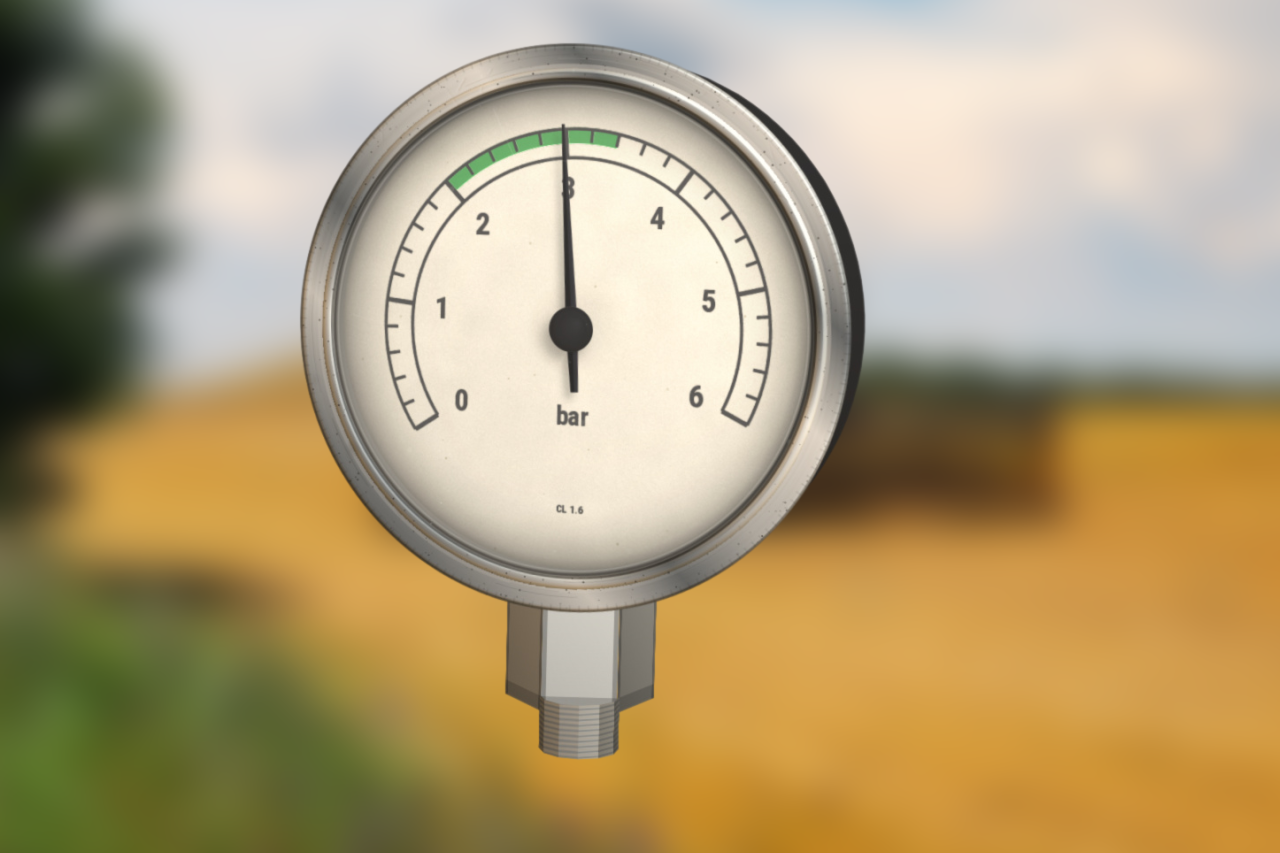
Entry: 3bar
